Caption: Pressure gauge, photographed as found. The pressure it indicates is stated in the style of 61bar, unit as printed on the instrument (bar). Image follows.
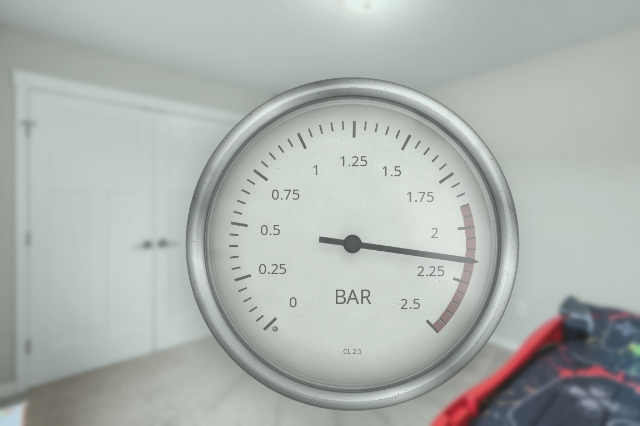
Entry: 2.15bar
